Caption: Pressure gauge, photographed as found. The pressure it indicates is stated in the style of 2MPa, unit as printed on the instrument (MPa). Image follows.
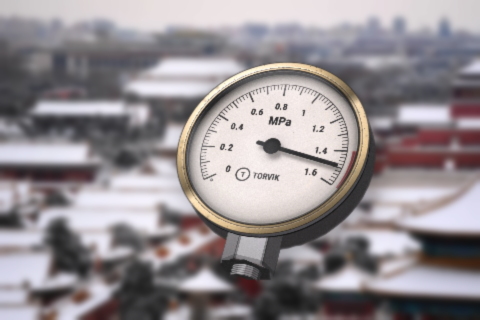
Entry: 1.5MPa
